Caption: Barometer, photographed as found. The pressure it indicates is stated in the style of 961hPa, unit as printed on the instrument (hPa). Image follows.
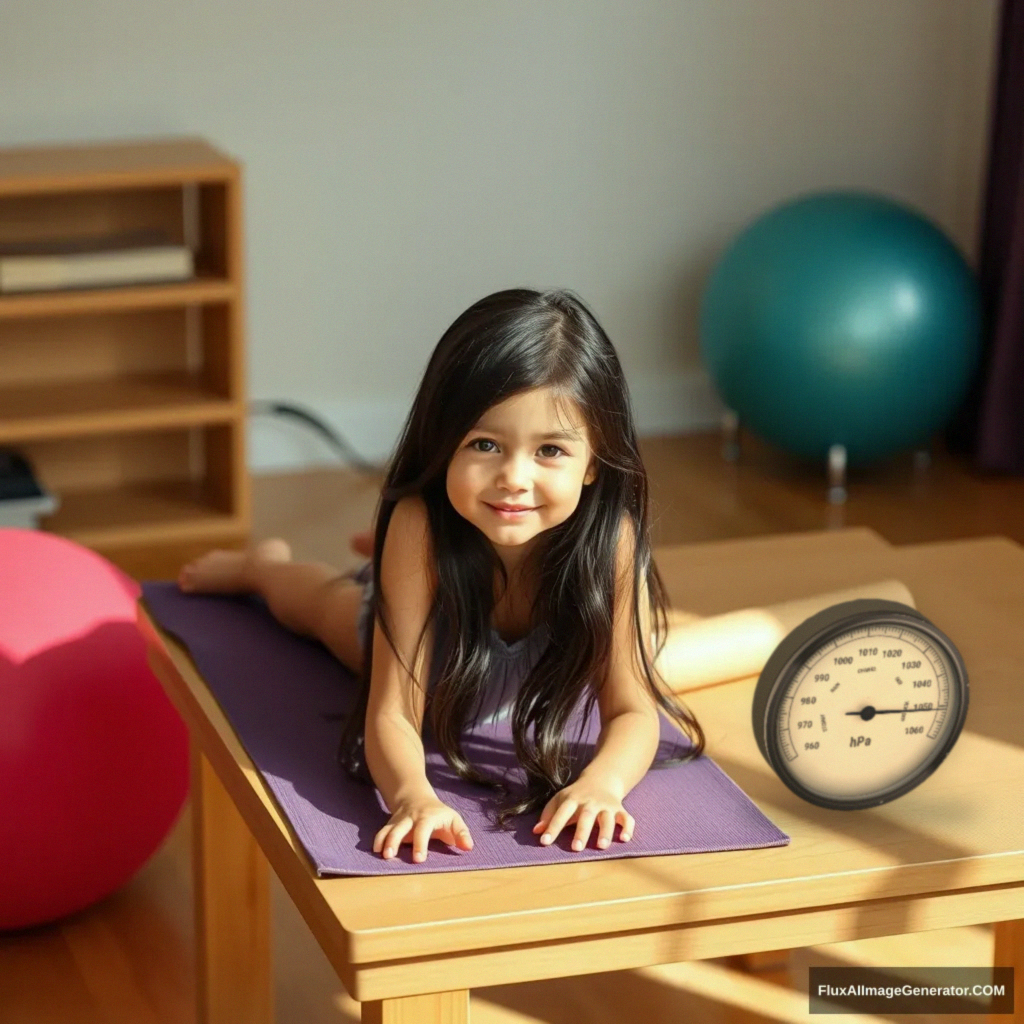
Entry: 1050hPa
